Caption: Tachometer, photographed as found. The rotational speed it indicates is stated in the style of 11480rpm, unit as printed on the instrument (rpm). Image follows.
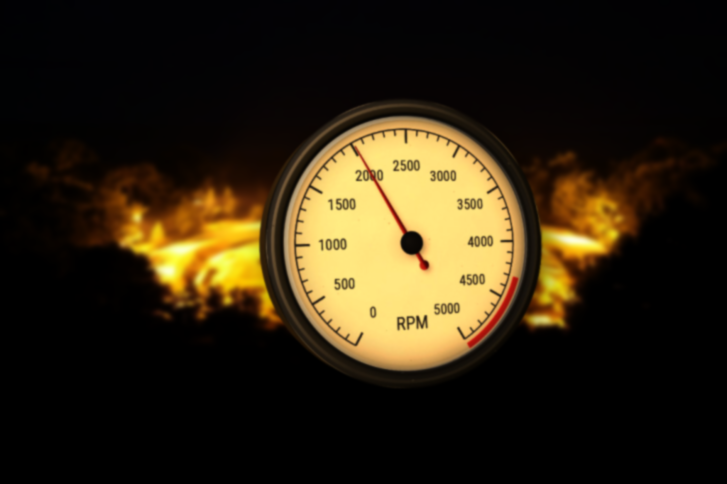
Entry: 2000rpm
